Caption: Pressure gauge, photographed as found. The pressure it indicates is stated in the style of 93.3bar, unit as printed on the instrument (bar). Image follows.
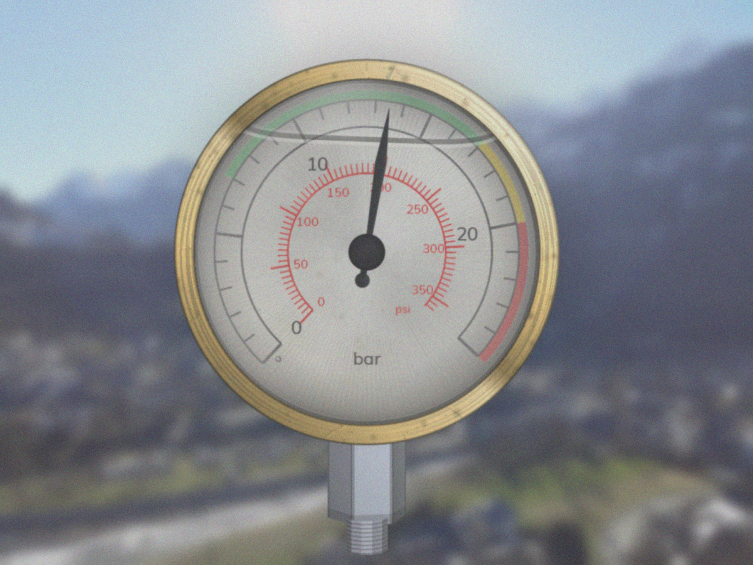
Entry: 13.5bar
